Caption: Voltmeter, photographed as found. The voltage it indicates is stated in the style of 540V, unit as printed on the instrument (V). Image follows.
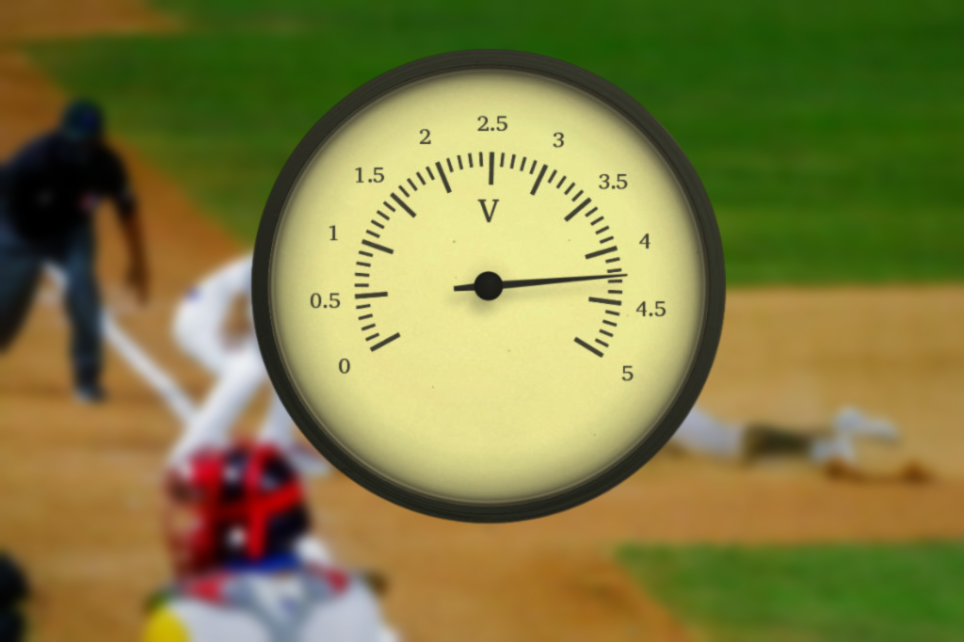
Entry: 4.25V
